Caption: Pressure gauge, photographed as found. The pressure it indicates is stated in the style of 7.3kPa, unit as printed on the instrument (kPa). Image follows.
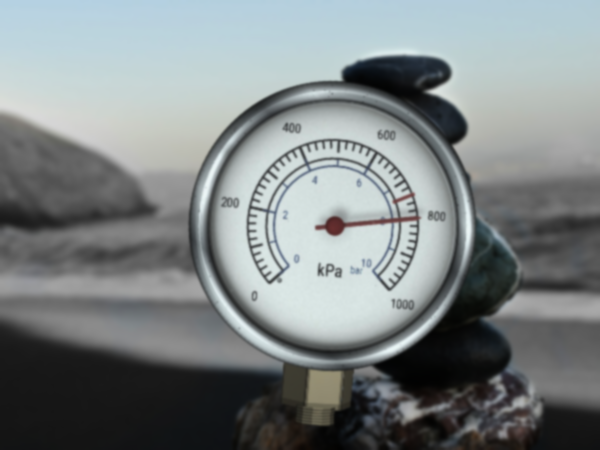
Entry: 800kPa
